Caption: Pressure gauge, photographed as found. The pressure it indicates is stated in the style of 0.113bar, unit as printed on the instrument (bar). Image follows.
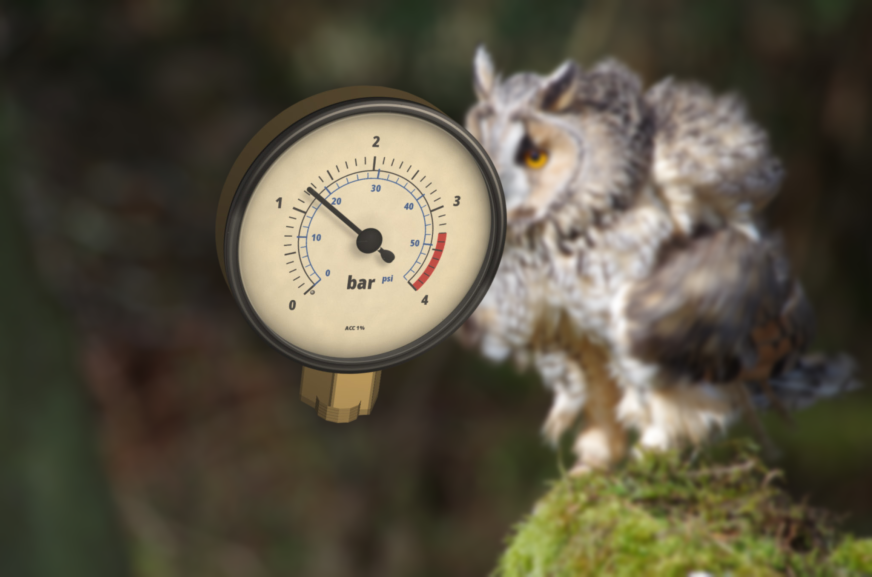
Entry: 1.25bar
